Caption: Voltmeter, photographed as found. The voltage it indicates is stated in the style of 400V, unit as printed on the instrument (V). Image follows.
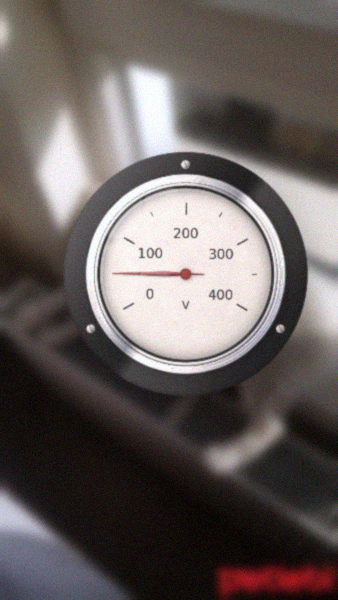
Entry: 50V
